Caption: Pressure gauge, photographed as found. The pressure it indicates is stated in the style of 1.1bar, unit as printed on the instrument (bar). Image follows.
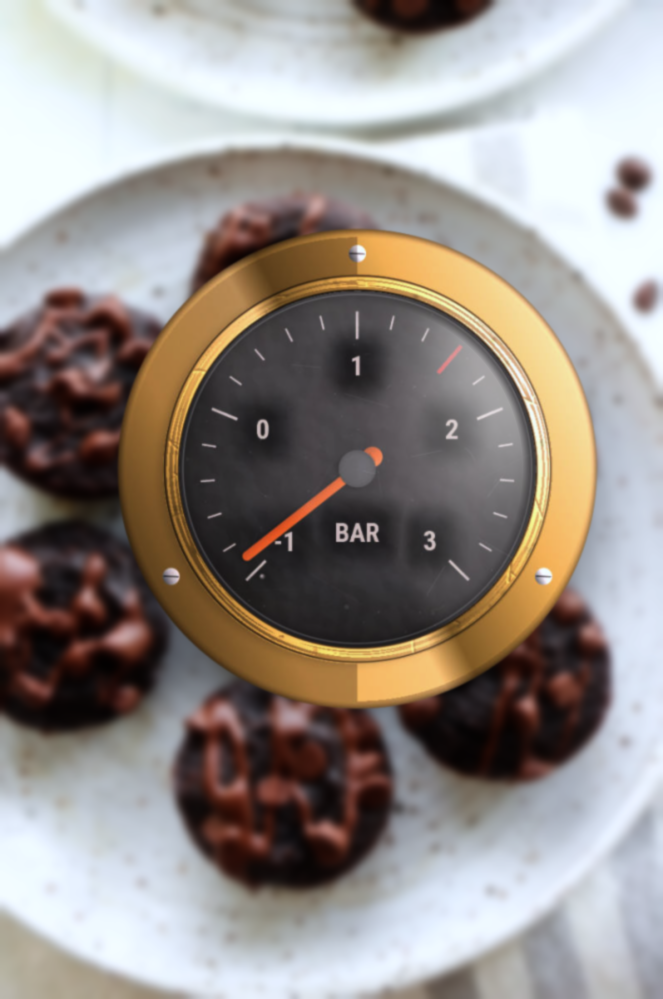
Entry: -0.9bar
